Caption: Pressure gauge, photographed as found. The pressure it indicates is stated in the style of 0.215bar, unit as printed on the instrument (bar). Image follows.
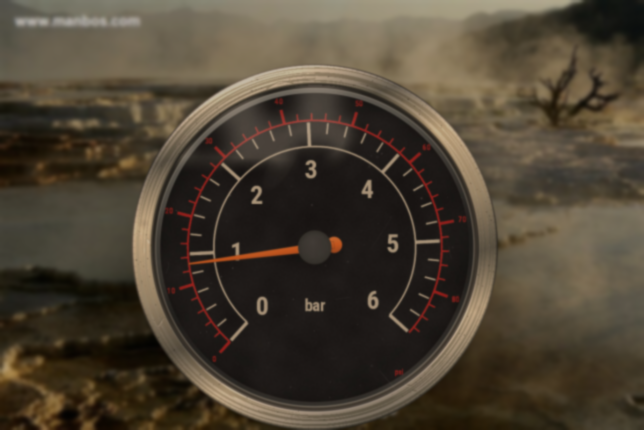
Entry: 0.9bar
